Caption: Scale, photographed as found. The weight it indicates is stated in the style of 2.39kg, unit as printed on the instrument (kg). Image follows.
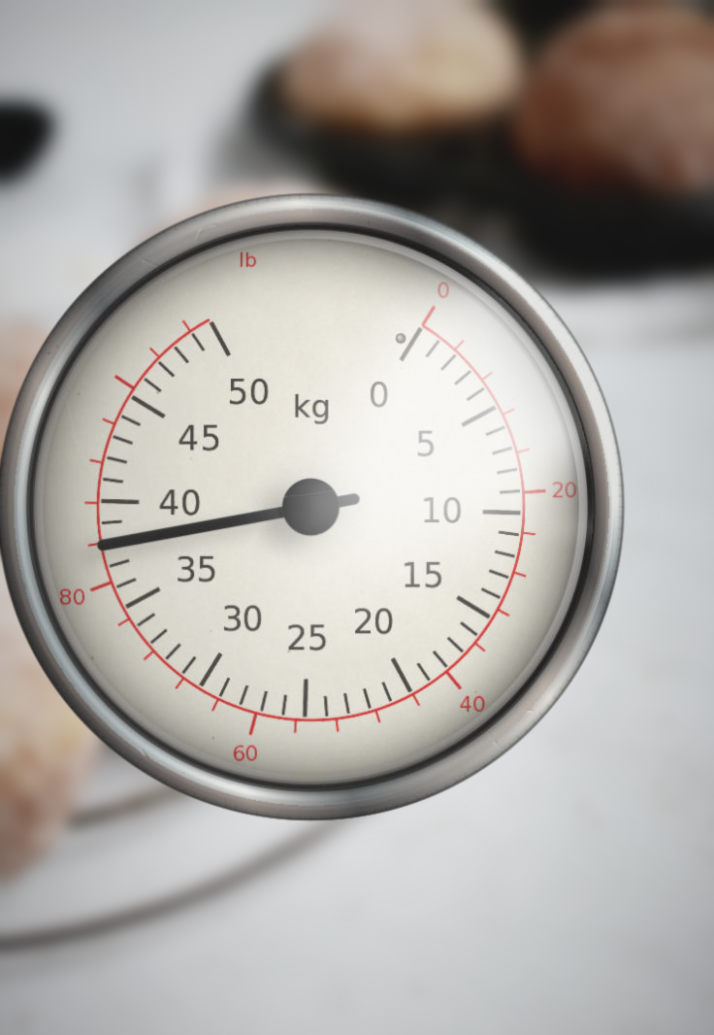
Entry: 38kg
